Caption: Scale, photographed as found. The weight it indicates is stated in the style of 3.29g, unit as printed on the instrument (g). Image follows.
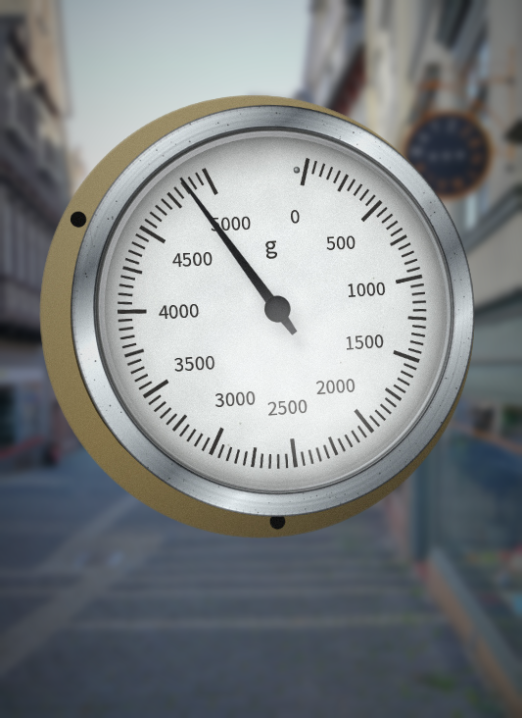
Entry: 4850g
